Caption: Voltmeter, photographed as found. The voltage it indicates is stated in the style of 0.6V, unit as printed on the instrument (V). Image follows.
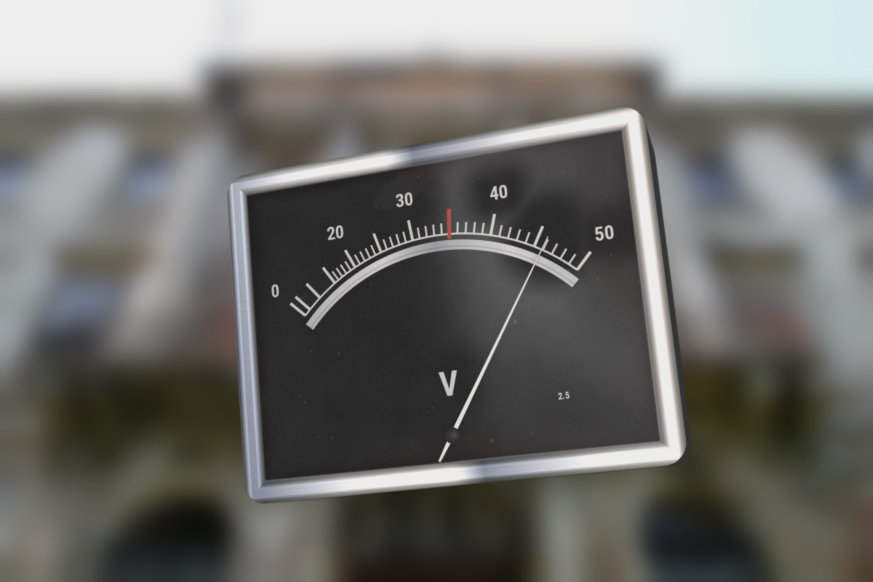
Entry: 46V
